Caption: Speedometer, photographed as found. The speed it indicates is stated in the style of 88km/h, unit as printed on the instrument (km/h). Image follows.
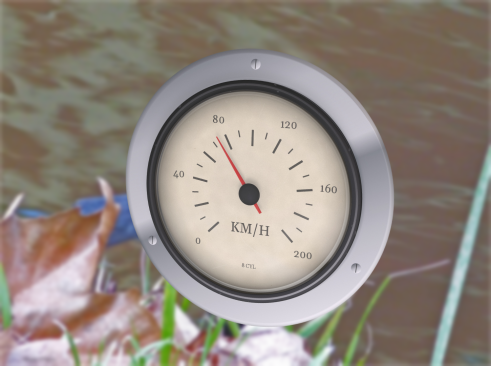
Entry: 75km/h
